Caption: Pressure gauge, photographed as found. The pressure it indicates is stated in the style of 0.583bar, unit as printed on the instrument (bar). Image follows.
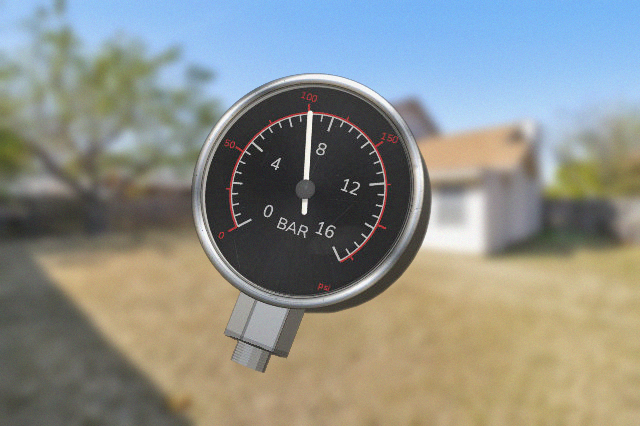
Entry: 7bar
